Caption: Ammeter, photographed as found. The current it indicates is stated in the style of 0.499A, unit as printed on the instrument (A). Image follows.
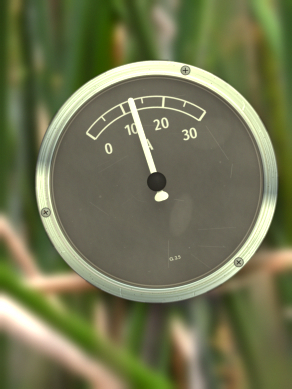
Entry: 12.5A
